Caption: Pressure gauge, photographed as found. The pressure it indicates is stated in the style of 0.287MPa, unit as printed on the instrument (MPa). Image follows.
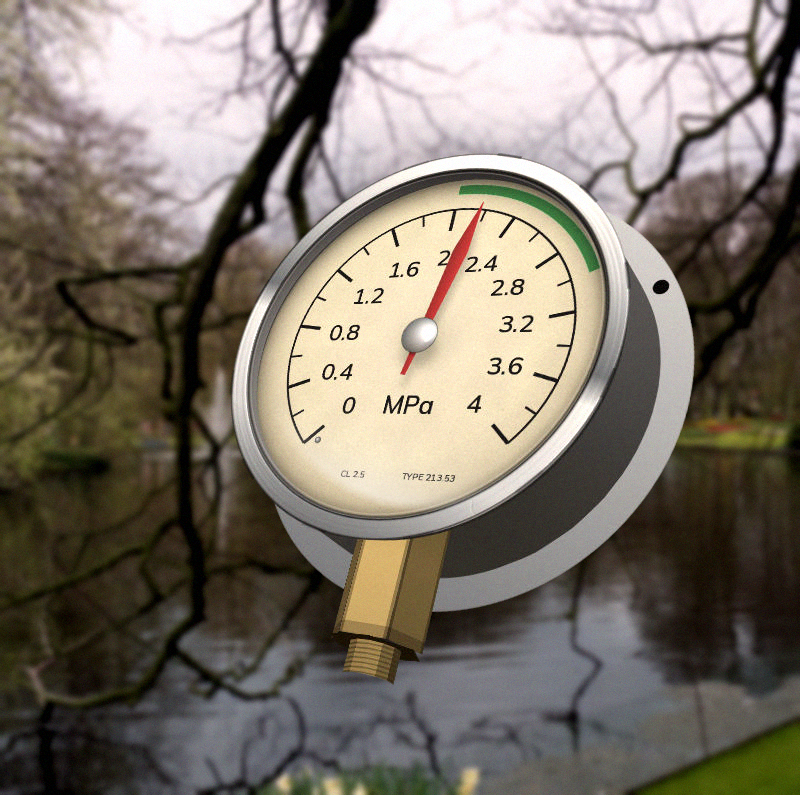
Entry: 2.2MPa
